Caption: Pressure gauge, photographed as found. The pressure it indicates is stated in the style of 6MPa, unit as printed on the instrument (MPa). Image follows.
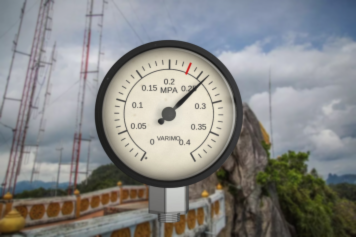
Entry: 0.26MPa
